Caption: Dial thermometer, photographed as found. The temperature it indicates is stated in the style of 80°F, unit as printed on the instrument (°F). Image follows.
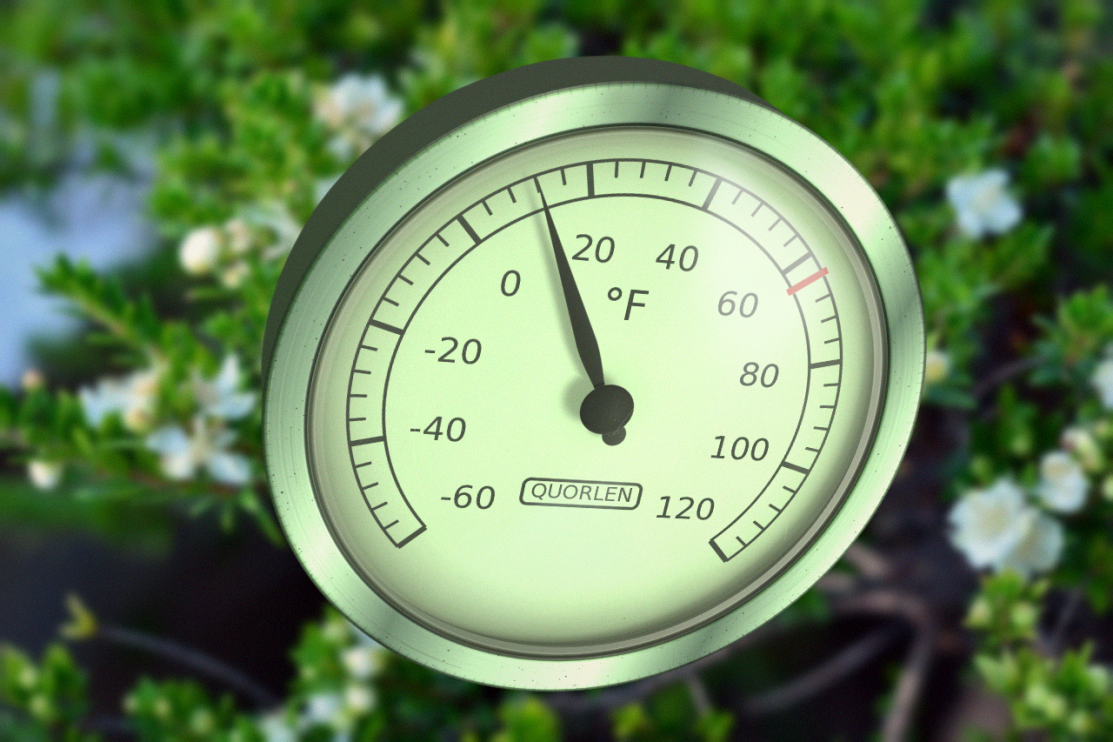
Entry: 12°F
